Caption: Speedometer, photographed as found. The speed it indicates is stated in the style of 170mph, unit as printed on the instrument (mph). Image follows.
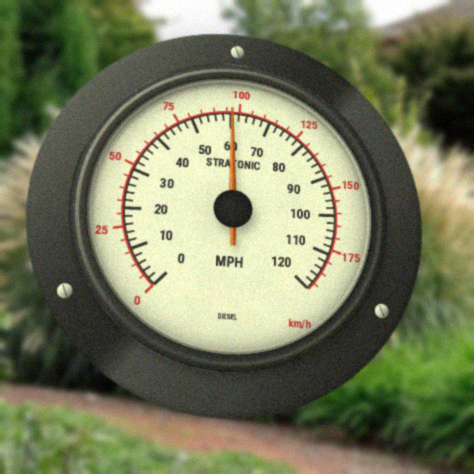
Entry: 60mph
